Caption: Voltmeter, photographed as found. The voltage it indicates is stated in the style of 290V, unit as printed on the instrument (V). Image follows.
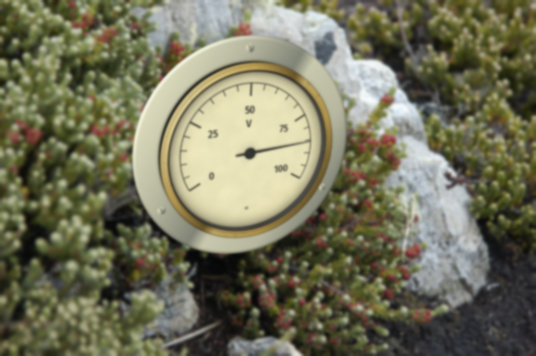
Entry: 85V
